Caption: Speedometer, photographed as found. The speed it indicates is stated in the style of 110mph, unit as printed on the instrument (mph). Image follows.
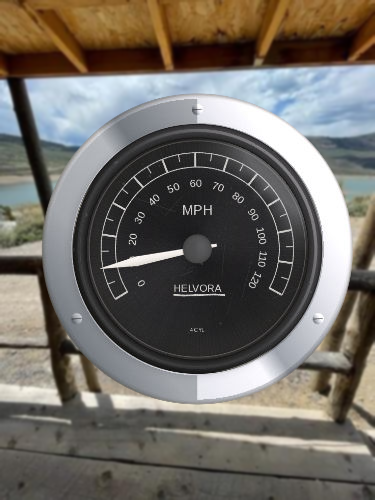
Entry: 10mph
